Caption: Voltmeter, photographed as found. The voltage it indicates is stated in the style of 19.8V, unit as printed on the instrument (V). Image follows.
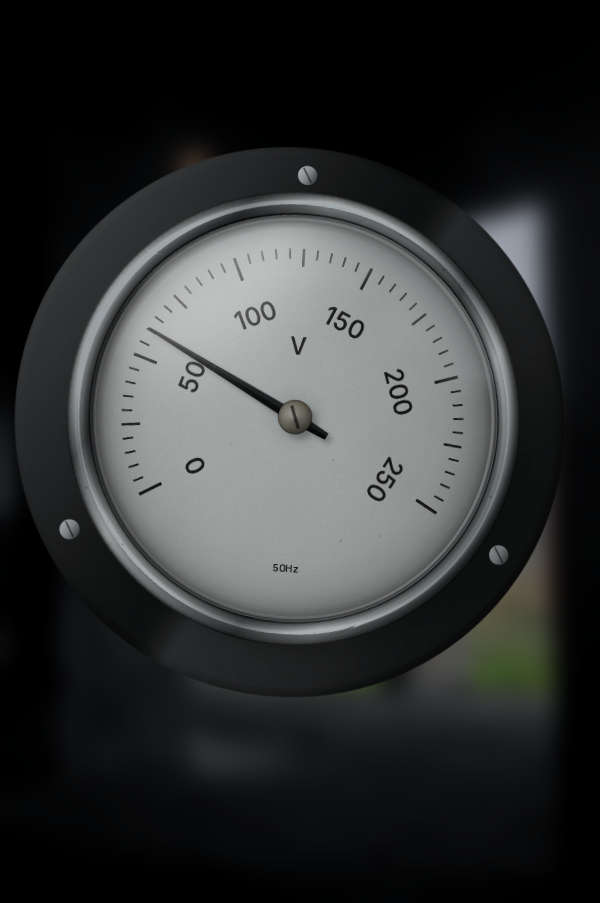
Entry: 60V
